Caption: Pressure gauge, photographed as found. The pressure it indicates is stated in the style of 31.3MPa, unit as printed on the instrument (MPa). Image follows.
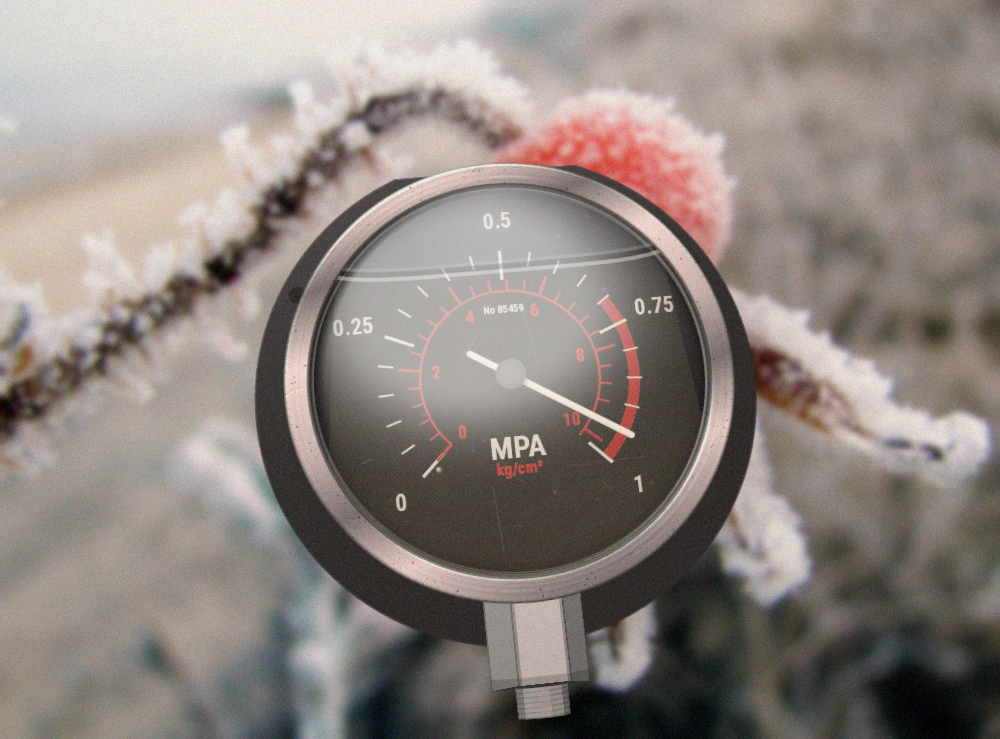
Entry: 0.95MPa
